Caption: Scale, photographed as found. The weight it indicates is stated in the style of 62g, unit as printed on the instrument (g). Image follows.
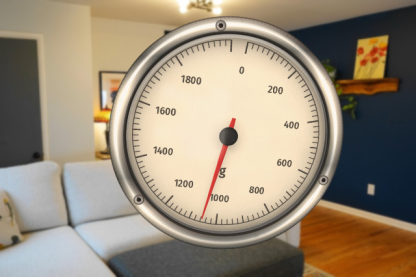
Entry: 1060g
